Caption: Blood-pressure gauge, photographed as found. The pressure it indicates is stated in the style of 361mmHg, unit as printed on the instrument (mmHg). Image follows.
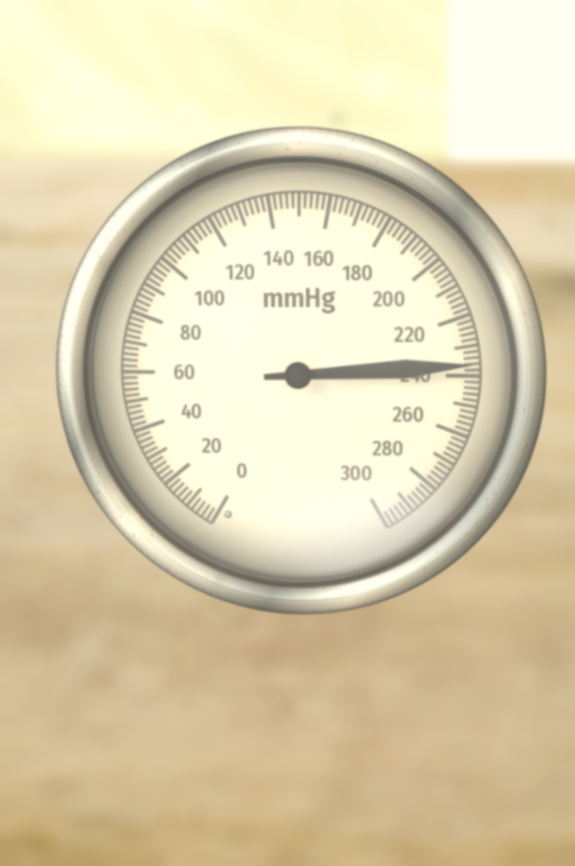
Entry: 236mmHg
